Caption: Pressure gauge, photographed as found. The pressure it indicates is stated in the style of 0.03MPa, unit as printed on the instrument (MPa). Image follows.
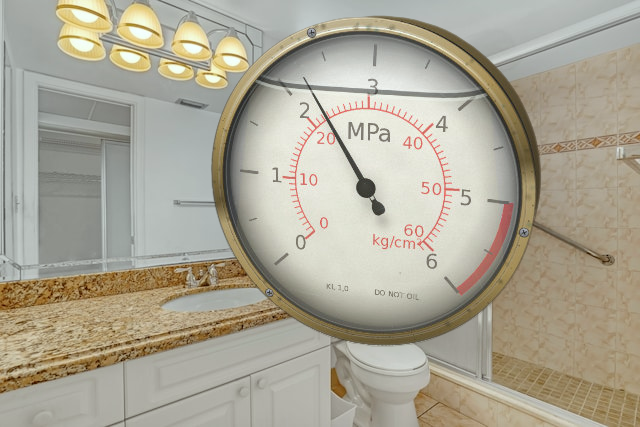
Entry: 2.25MPa
